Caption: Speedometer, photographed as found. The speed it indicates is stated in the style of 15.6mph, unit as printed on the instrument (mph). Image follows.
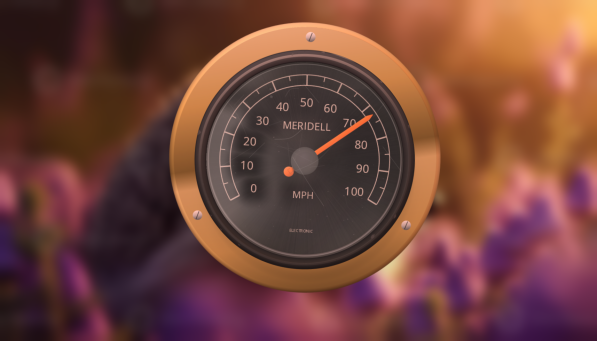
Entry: 72.5mph
